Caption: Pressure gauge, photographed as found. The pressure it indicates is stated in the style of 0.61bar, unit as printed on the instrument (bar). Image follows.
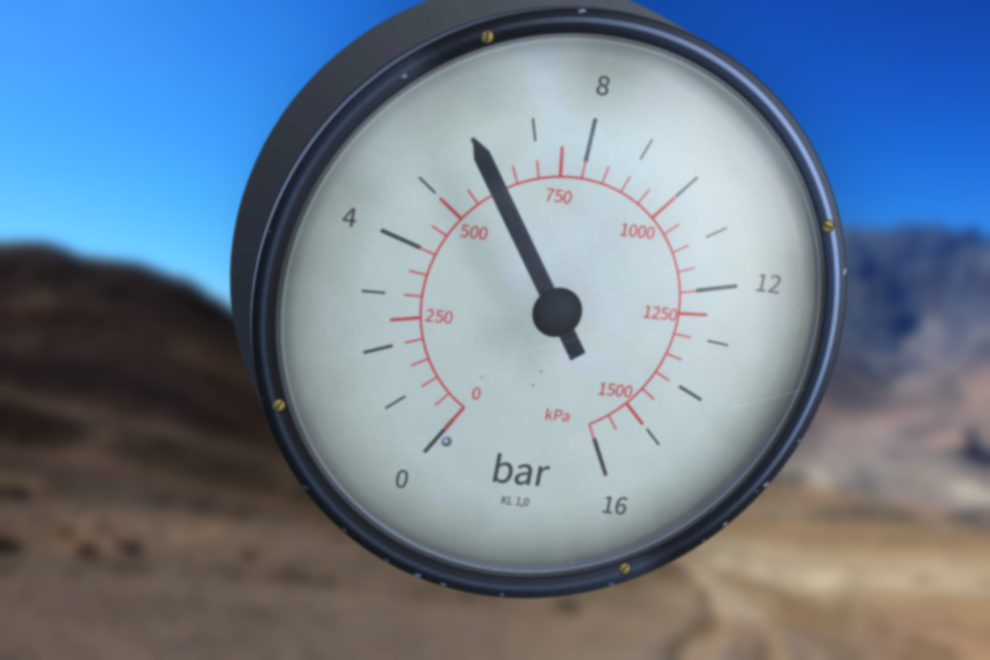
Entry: 6bar
